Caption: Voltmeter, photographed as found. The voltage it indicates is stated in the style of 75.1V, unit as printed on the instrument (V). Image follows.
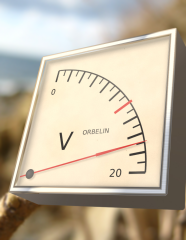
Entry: 17V
